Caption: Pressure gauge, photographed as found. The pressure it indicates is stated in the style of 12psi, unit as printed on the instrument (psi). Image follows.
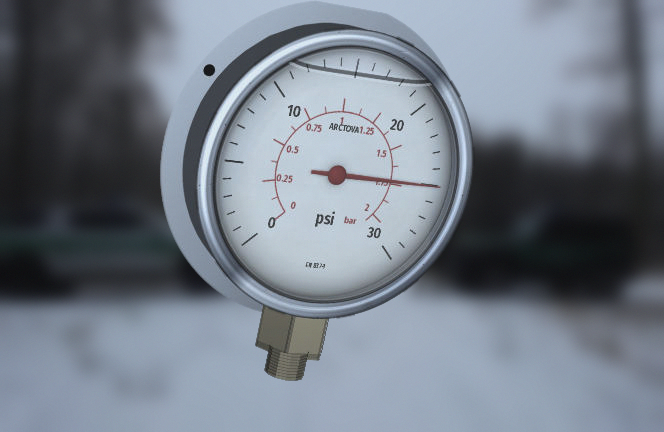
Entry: 25psi
